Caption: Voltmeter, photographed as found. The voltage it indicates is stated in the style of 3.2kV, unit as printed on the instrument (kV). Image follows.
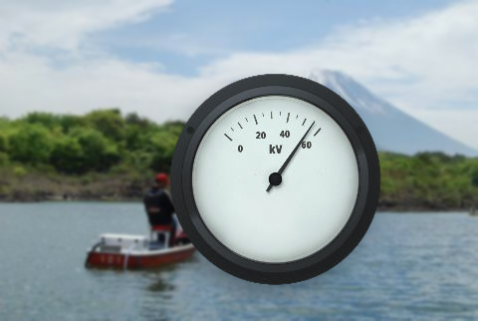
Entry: 55kV
